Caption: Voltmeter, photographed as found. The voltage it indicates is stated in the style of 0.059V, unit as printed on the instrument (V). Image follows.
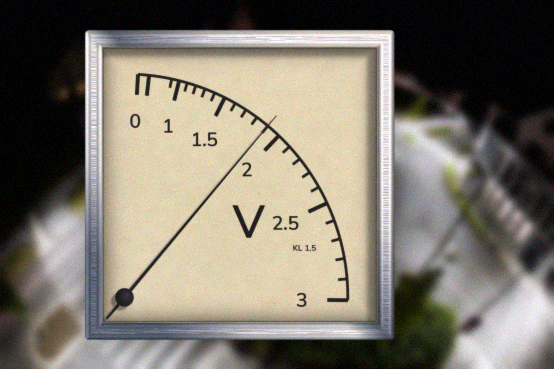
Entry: 1.9V
